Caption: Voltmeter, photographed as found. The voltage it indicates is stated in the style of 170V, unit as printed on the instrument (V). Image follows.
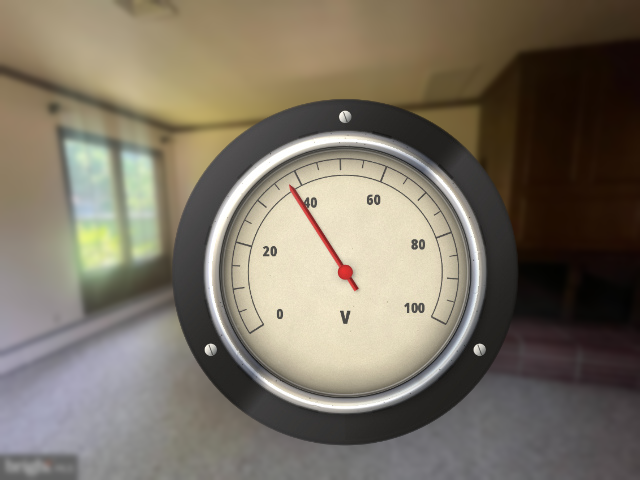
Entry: 37.5V
